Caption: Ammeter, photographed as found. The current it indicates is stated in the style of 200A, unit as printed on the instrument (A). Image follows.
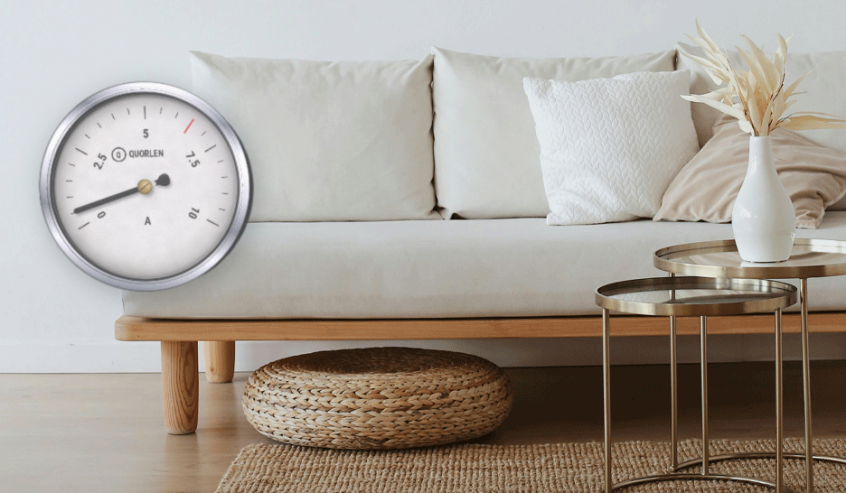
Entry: 0.5A
